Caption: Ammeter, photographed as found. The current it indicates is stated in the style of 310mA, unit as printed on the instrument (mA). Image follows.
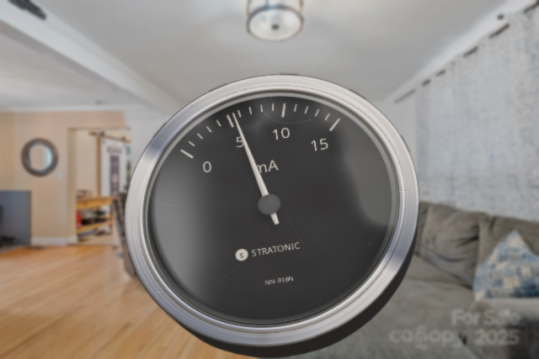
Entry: 5.5mA
